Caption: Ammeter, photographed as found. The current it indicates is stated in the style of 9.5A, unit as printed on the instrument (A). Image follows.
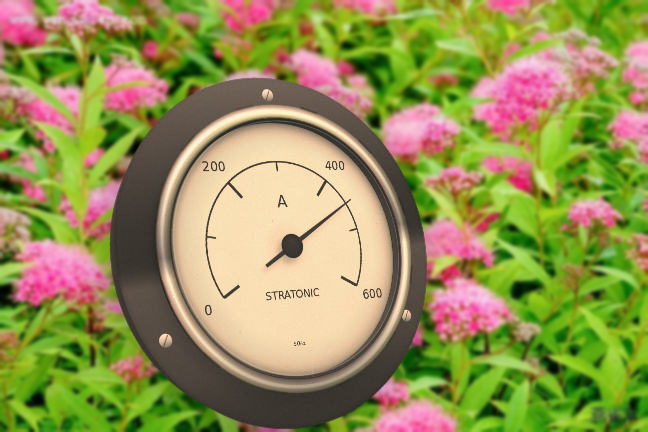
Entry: 450A
